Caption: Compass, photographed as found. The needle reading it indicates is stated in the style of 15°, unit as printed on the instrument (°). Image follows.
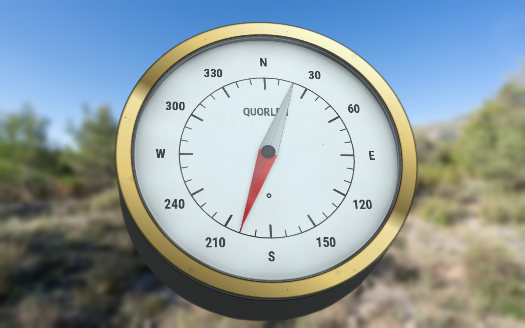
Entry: 200°
